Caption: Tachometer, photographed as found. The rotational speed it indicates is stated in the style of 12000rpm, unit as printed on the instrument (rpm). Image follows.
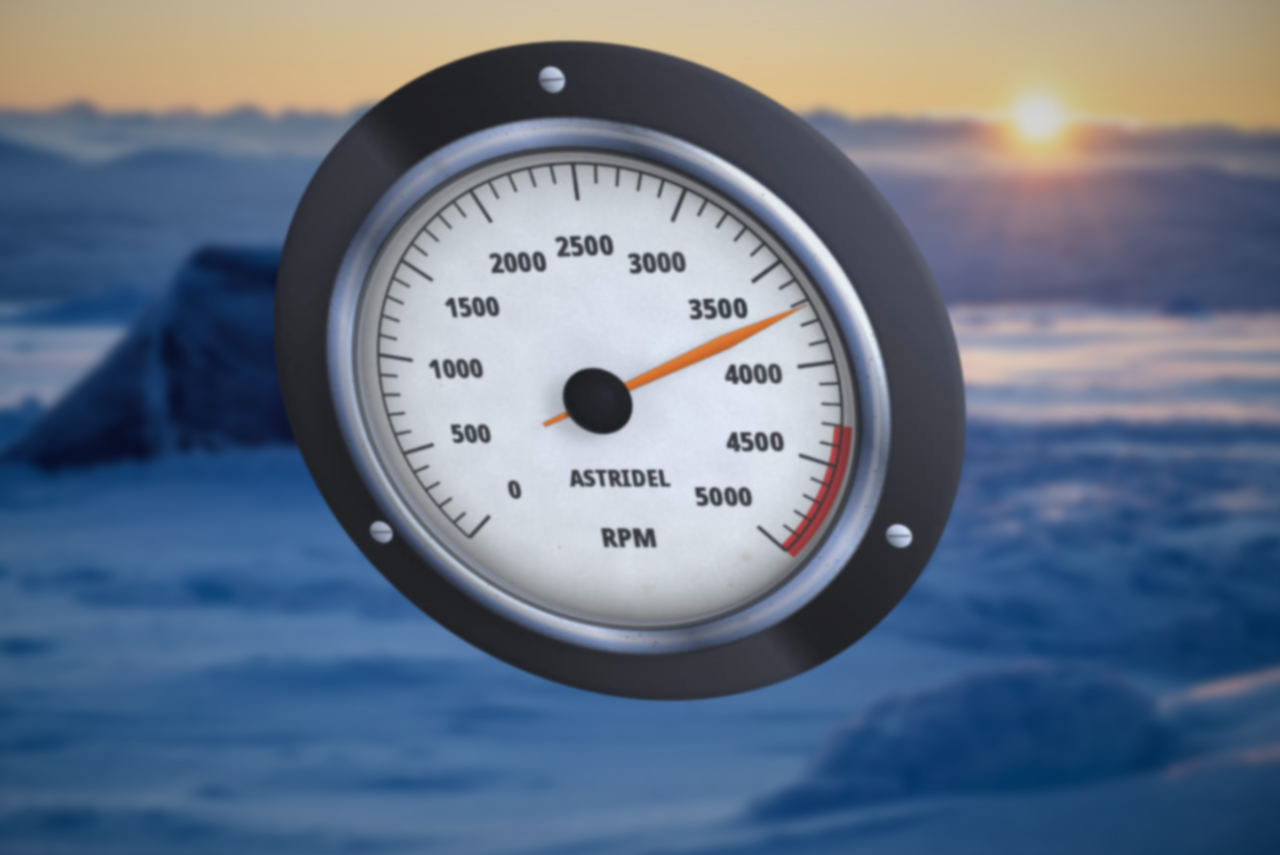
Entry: 3700rpm
